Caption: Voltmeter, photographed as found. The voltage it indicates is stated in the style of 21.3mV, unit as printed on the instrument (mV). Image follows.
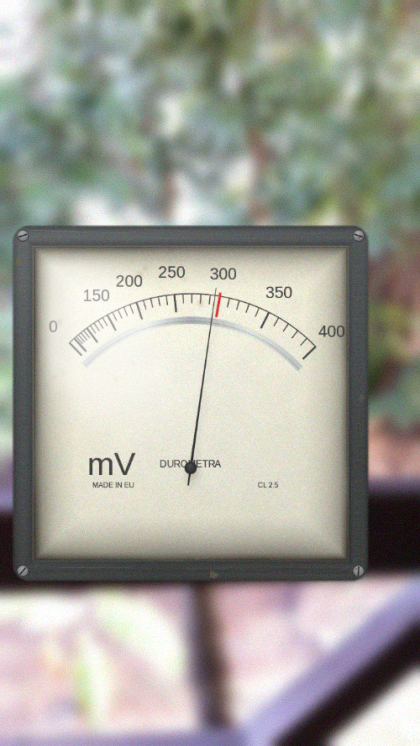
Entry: 295mV
